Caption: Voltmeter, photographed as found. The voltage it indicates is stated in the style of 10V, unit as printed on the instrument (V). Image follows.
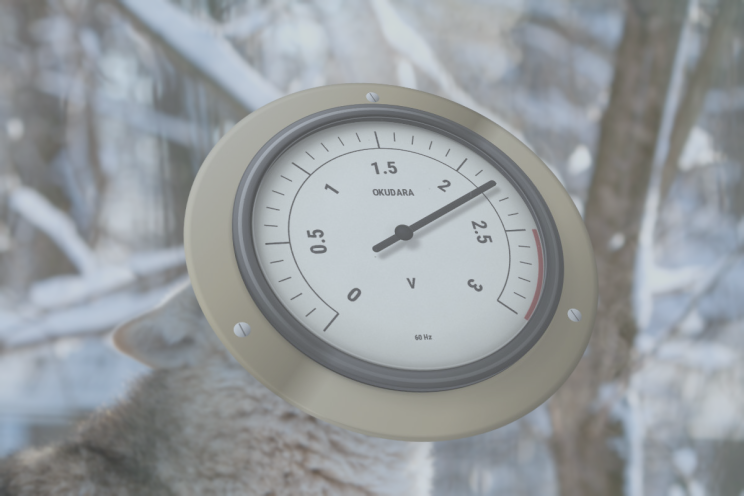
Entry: 2.2V
